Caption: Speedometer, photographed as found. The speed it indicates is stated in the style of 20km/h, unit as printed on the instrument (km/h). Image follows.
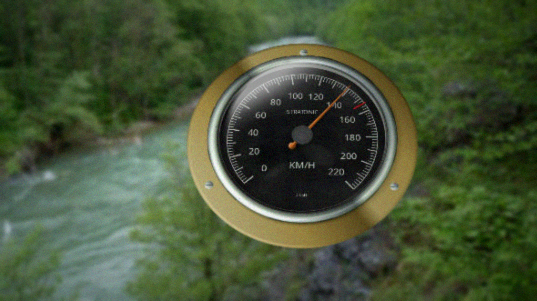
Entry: 140km/h
